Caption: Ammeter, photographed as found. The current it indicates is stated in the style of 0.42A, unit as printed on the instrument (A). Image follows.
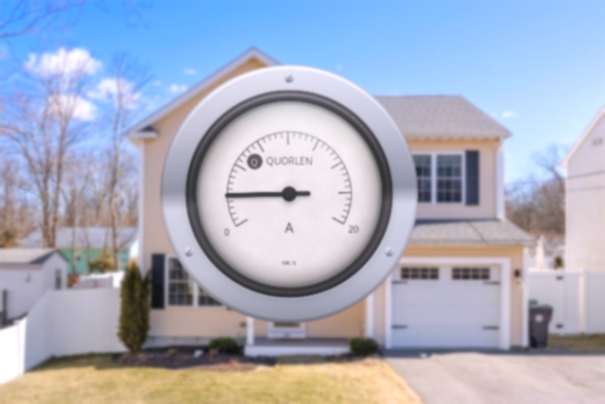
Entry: 2.5A
